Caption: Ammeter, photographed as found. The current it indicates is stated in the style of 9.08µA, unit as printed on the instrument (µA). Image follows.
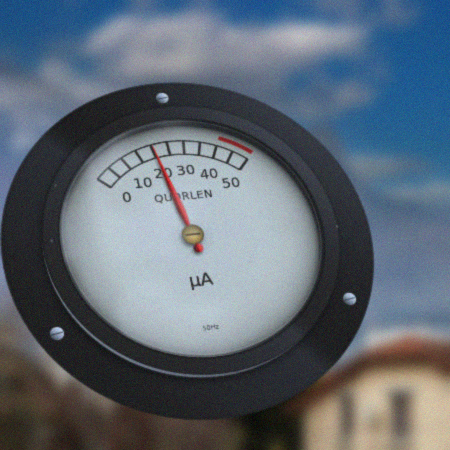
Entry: 20µA
